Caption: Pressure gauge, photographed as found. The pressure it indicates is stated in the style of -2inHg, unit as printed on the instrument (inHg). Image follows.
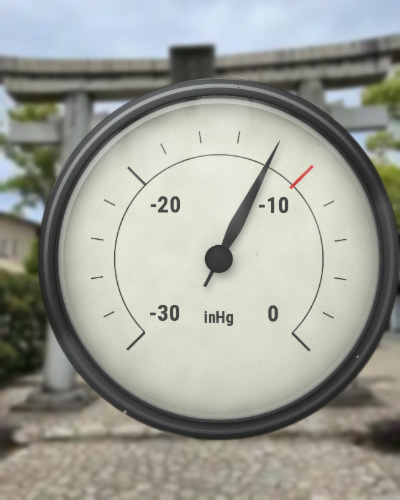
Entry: -12inHg
